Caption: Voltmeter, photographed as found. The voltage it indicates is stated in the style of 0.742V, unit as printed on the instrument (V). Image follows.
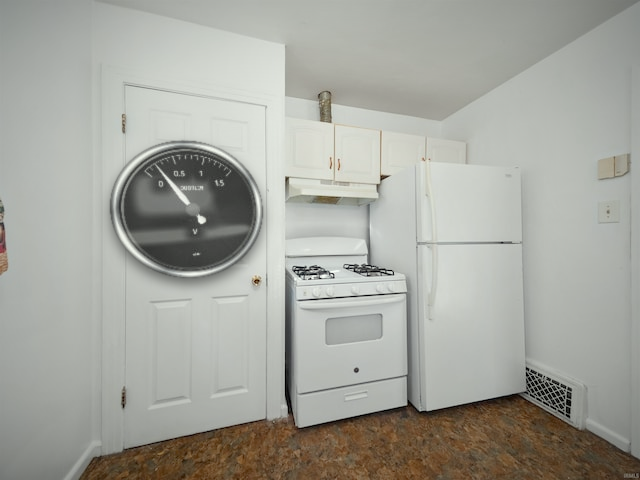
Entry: 0.2V
